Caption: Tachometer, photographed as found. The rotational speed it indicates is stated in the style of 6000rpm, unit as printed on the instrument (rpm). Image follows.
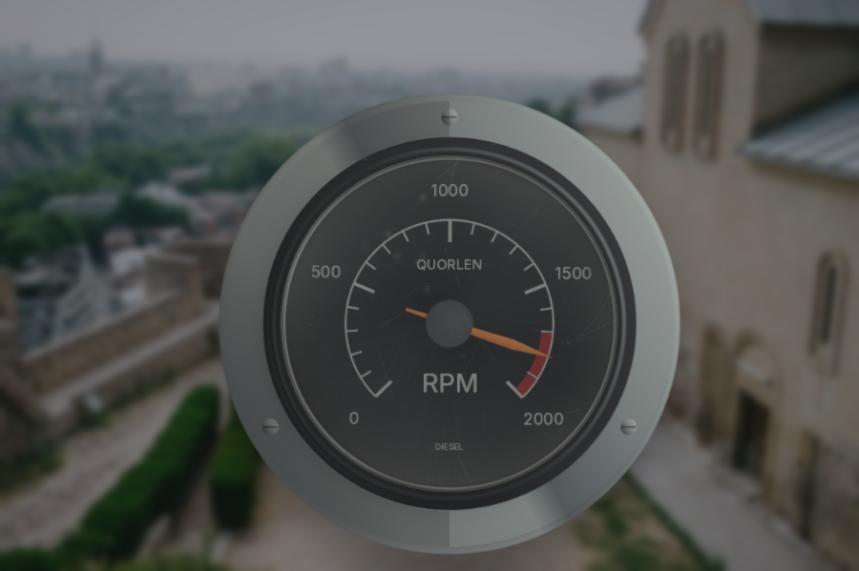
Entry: 1800rpm
